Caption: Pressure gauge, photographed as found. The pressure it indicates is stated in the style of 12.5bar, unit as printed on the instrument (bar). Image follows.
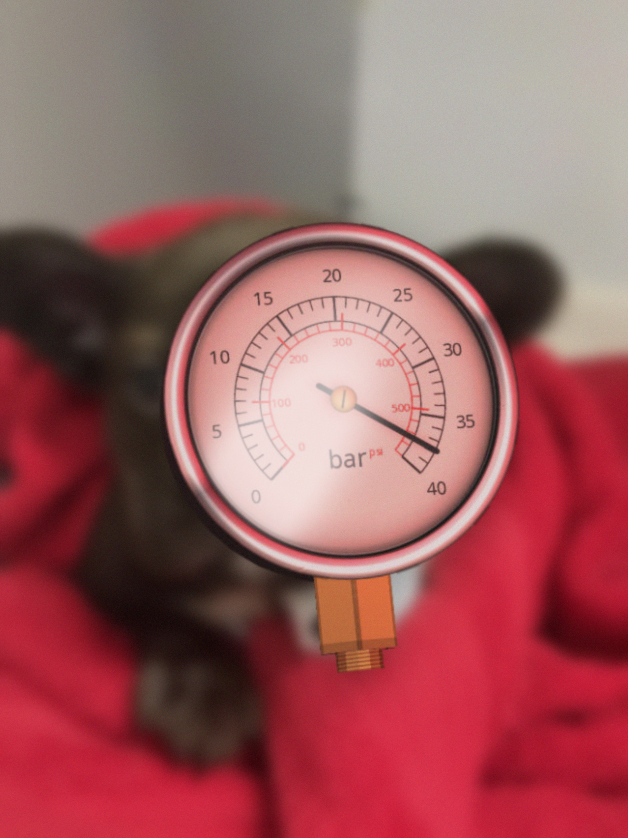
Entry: 38bar
